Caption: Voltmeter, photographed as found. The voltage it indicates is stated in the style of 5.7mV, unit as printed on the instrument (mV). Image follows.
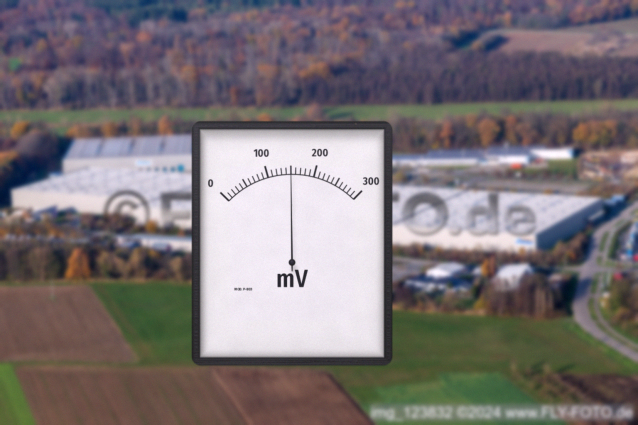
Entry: 150mV
